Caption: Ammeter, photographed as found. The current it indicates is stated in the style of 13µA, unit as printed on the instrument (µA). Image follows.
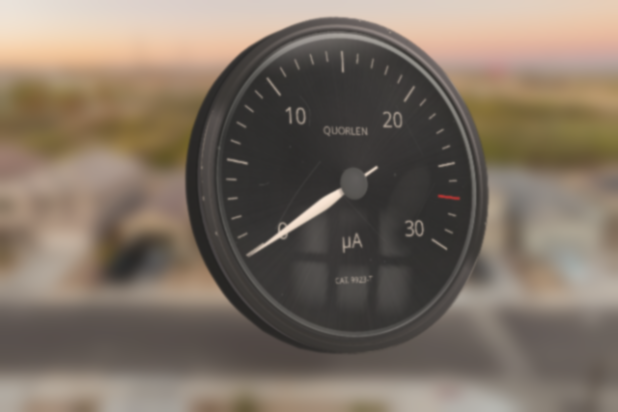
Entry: 0µA
